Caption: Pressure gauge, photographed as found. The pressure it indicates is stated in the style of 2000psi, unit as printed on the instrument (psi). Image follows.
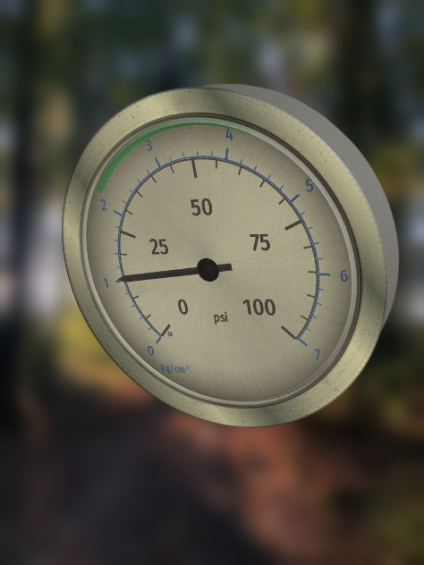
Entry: 15psi
